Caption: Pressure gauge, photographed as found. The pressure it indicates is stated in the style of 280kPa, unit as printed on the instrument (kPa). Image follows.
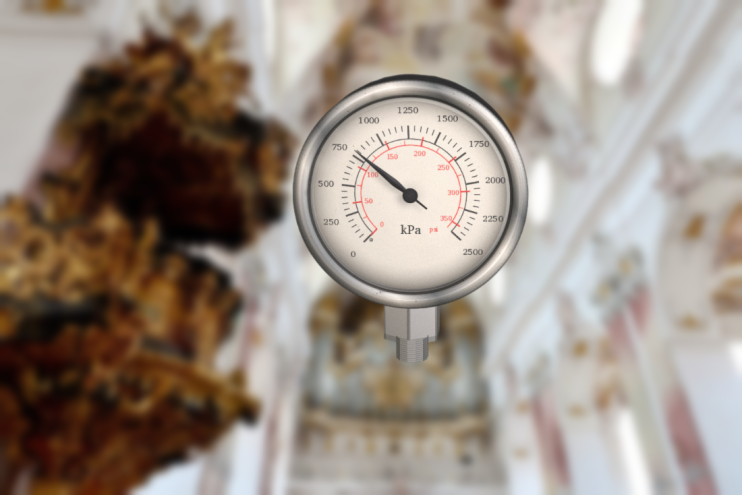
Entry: 800kPa
